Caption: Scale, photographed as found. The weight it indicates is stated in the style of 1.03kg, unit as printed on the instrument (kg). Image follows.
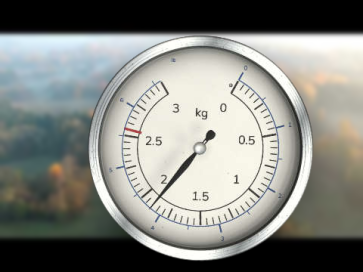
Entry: 1.9kg
